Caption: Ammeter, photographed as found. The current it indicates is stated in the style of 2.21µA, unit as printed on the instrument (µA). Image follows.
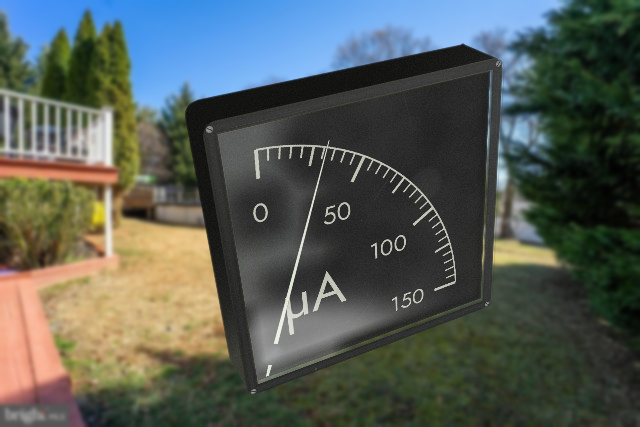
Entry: 30µA
